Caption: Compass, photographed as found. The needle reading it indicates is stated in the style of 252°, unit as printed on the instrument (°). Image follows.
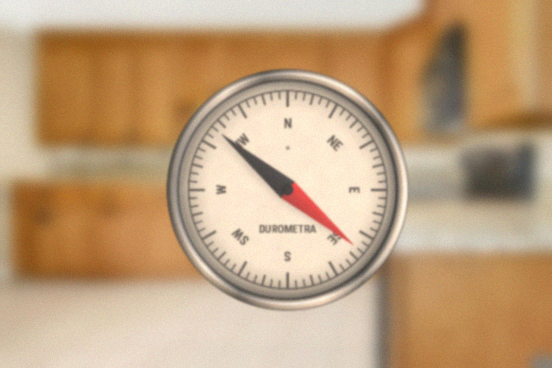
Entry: 130°
